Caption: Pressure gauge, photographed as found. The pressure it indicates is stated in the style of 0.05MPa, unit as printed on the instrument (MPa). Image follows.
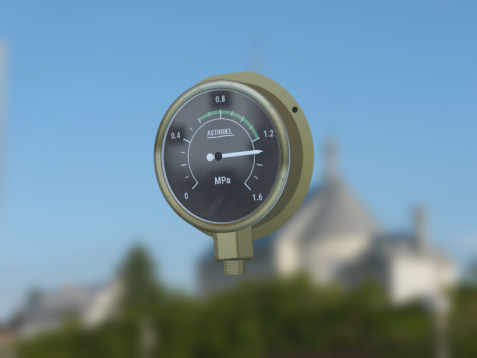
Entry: 1.3MPa
